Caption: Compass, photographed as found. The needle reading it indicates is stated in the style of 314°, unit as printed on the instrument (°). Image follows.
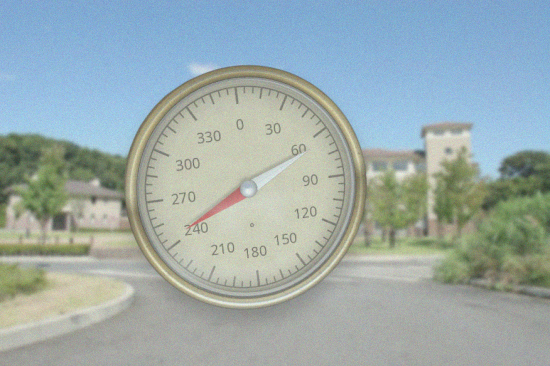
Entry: 245°
